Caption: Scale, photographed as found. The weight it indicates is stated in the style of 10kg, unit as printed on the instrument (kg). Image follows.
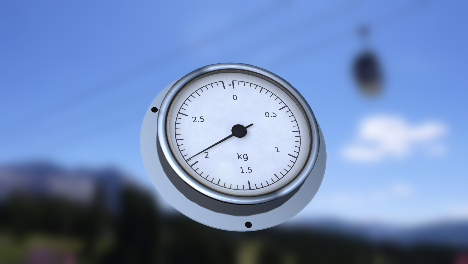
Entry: 2.05kg
